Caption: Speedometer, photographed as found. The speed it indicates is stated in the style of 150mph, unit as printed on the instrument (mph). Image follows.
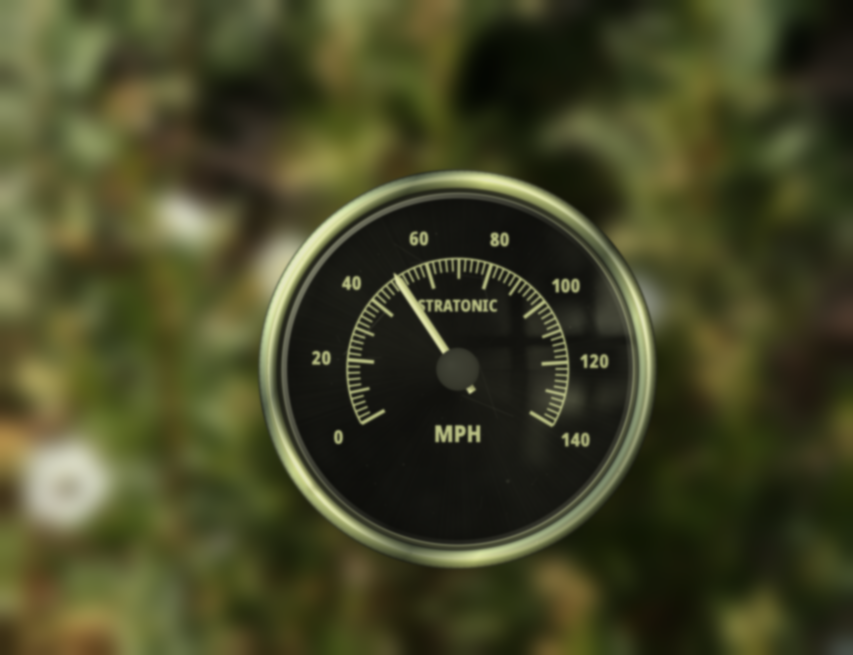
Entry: 50mph
